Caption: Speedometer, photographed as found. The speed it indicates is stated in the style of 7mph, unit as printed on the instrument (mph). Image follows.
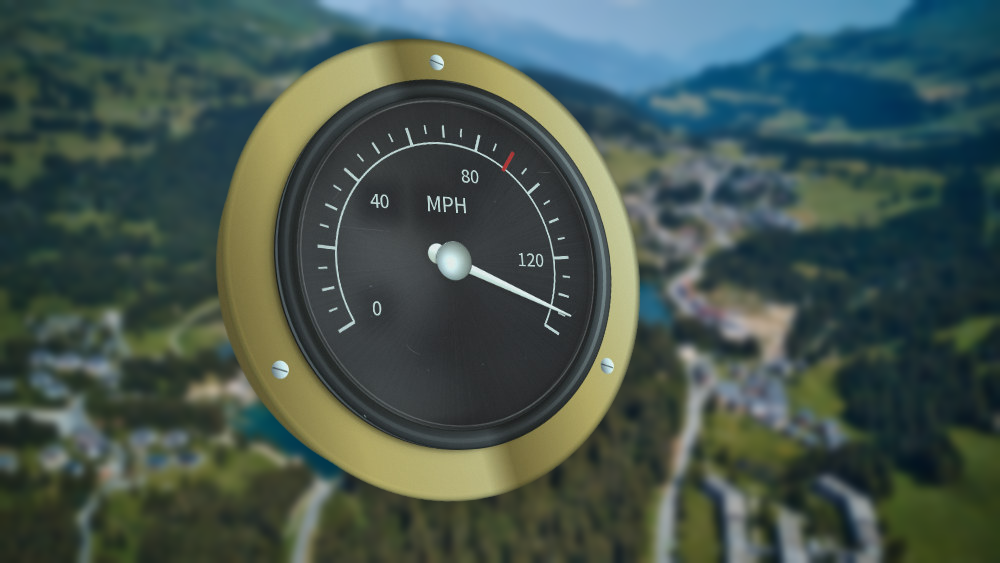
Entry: 135mph
